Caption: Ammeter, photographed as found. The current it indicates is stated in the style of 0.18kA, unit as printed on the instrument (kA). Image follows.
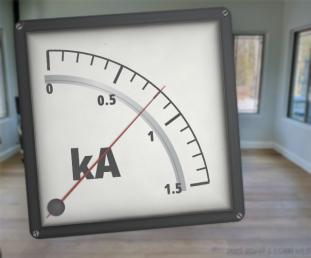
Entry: 0.8kA
